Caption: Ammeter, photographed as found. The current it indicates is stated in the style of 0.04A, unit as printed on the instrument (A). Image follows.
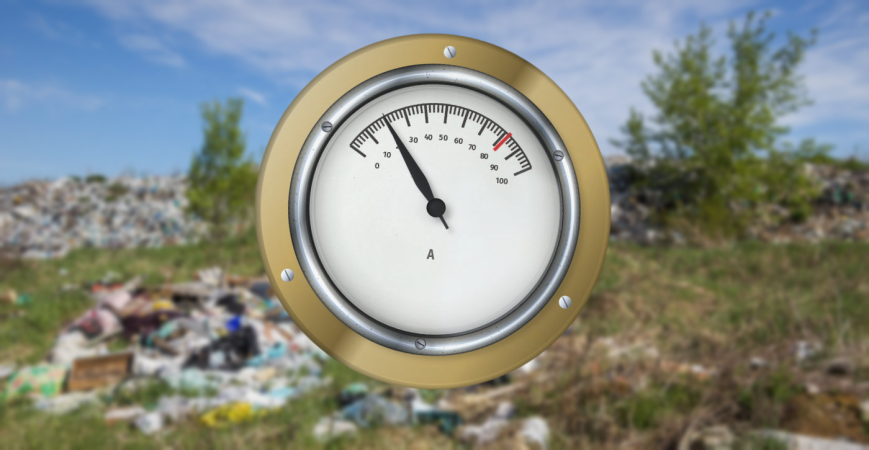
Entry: 20A
